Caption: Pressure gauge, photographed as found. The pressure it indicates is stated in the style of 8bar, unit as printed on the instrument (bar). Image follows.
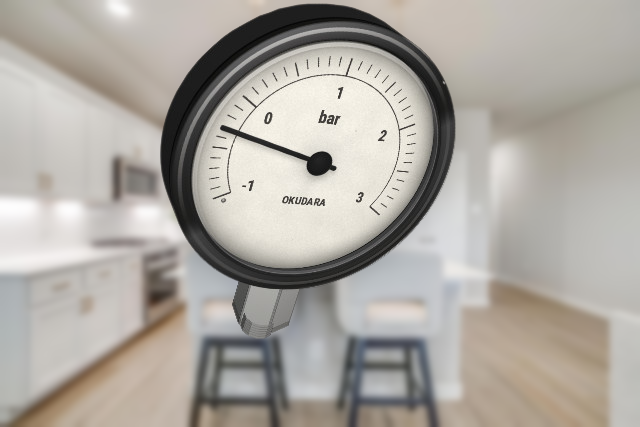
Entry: -0.3bar
